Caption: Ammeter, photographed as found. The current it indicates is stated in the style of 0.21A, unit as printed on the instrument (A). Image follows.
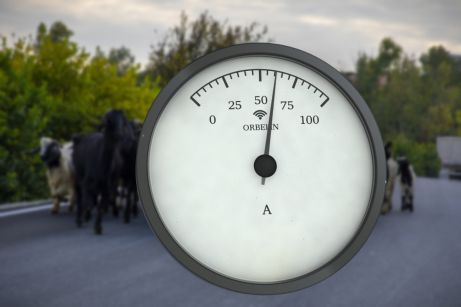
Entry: 60A
